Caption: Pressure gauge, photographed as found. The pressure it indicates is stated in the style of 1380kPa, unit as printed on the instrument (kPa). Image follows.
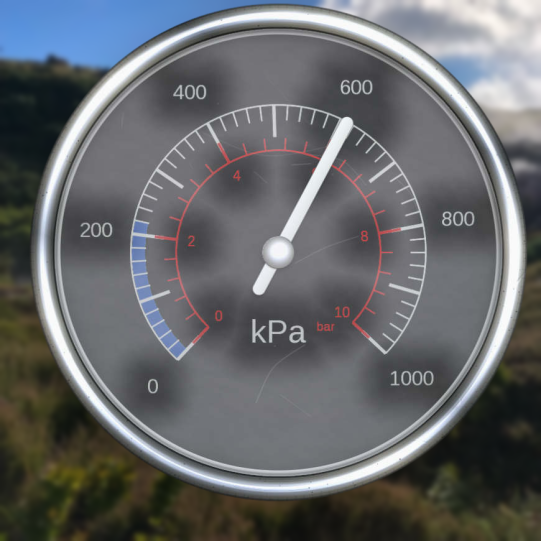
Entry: 610kPa
